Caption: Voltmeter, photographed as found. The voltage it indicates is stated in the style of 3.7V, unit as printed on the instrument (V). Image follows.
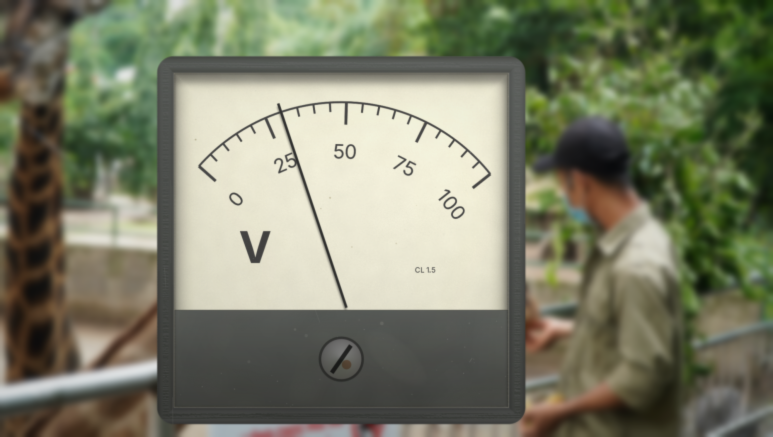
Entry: 30V
